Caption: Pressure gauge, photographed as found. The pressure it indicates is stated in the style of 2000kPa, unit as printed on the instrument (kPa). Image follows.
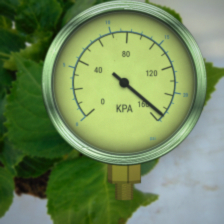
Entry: 155kPa
